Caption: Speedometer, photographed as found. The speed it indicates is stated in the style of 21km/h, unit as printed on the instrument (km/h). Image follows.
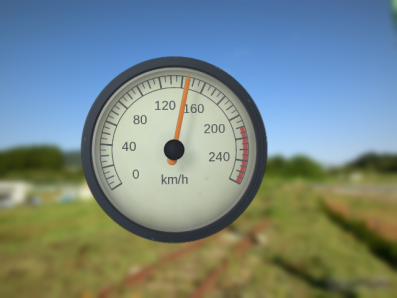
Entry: 145km/h
